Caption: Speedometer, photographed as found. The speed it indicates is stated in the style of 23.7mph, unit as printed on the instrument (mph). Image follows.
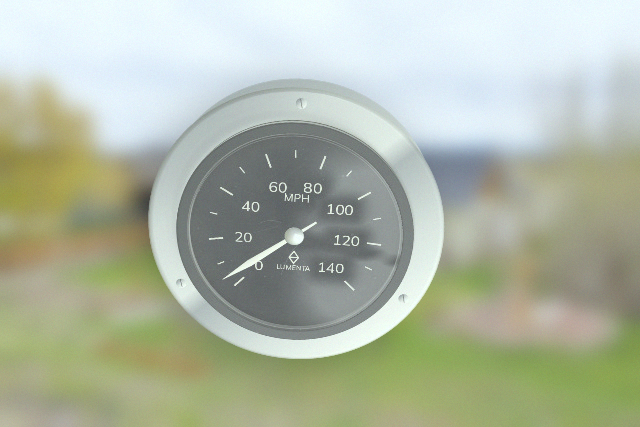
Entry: 5mph
